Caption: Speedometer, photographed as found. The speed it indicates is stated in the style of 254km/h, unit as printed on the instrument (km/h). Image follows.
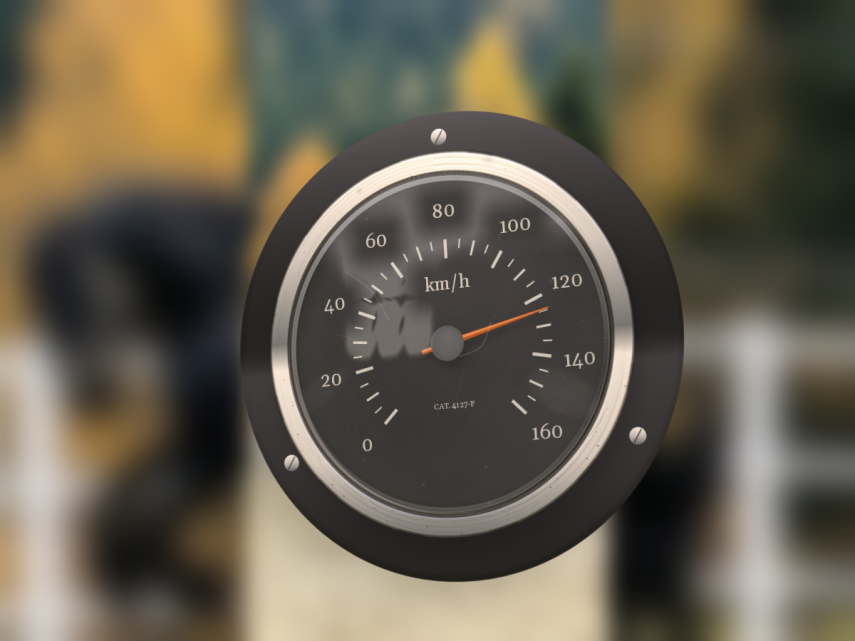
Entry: 125km/h
